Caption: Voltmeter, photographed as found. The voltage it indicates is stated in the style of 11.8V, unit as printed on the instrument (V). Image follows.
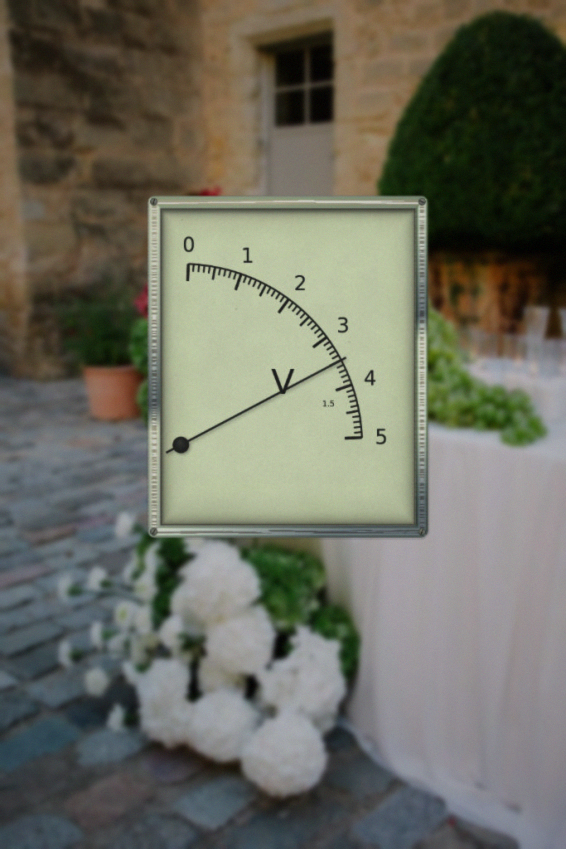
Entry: 3.5V
